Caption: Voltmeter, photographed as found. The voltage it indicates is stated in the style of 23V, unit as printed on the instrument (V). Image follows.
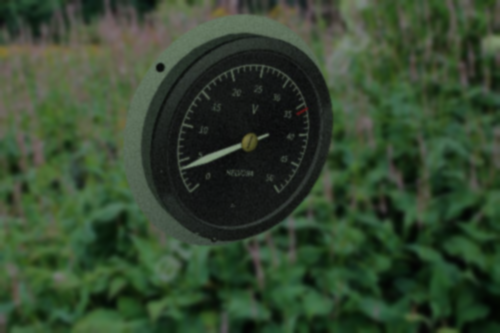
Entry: 4V
